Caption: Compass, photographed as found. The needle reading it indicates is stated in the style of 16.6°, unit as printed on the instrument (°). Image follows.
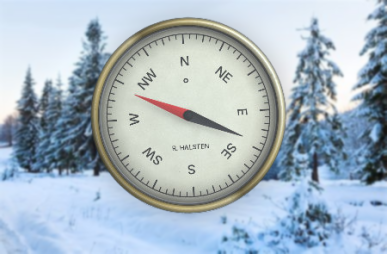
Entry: 295°
